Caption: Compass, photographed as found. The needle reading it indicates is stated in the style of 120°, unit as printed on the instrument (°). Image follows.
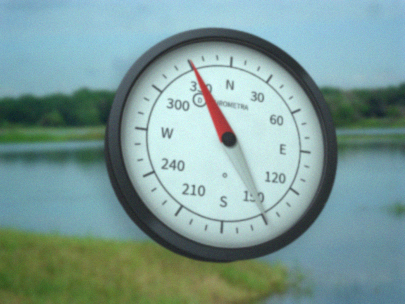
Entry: 330°
